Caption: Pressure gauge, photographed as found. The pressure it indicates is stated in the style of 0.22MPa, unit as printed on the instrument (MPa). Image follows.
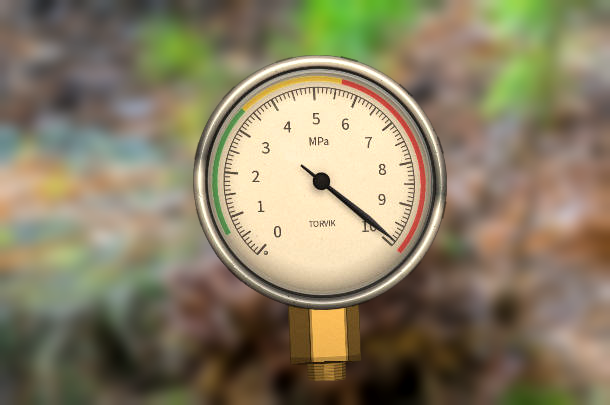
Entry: 9.9MPa
